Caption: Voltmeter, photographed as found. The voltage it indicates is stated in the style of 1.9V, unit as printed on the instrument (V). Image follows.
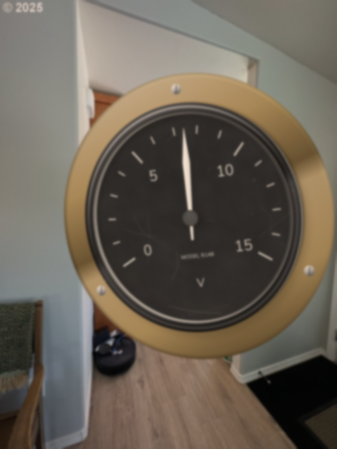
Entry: 7.5V
